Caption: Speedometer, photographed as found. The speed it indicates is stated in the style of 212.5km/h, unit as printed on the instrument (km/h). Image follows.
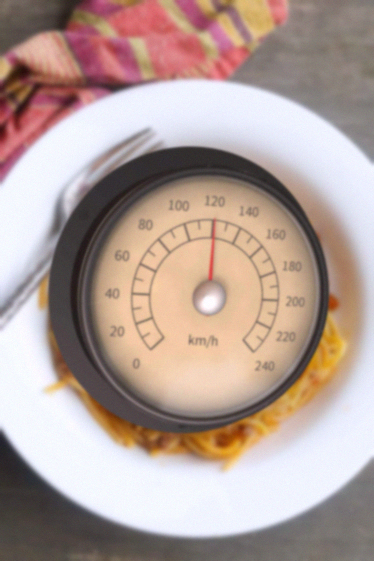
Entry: 120km/h
